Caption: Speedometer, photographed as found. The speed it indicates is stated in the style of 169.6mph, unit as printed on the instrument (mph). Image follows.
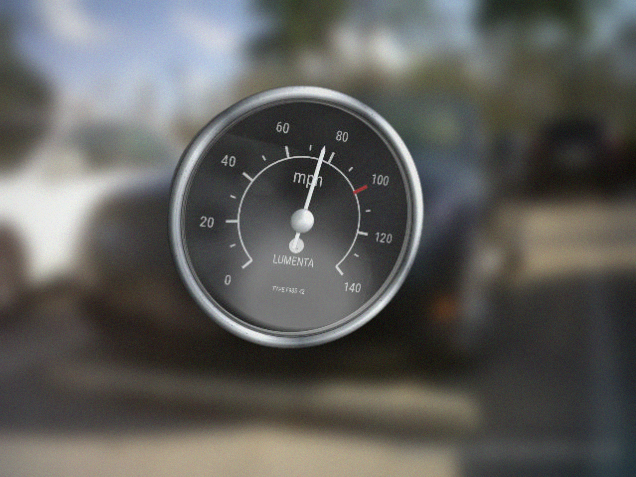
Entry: 75mph
